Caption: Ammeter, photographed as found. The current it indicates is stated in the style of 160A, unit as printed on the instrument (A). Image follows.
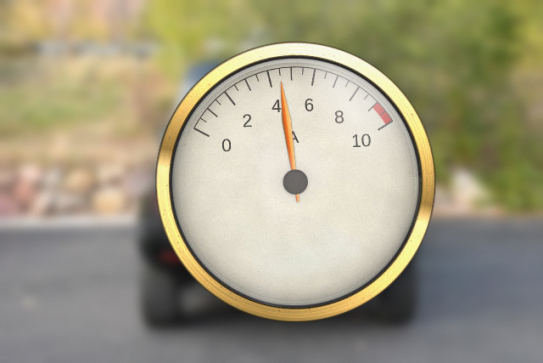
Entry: 4.5A
